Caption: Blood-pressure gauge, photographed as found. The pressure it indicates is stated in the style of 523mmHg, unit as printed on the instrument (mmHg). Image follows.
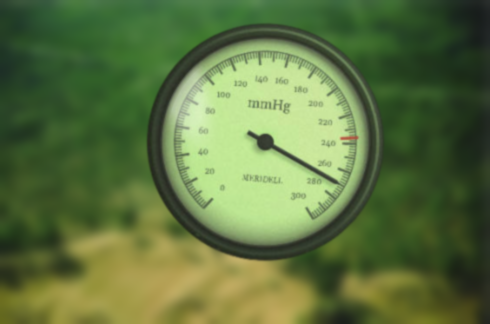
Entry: 270mmHg
